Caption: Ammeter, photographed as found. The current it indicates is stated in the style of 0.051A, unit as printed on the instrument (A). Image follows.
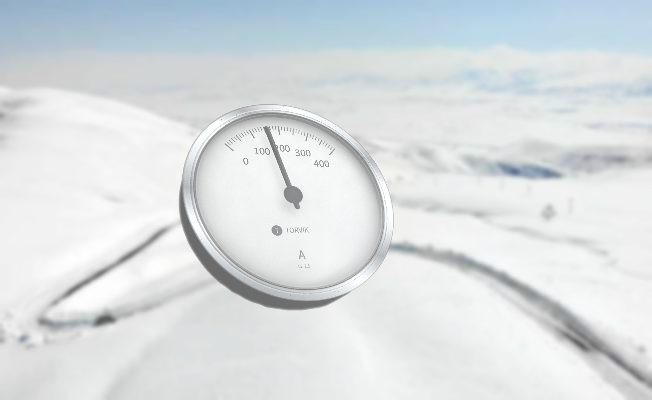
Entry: 150A
